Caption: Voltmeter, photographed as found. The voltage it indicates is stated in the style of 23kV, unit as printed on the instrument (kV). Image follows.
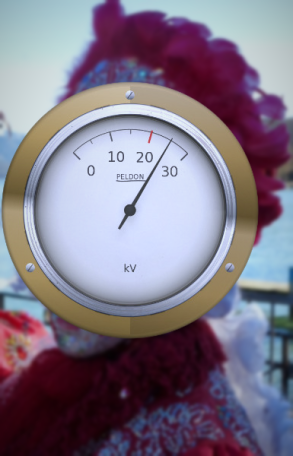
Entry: 25kV
